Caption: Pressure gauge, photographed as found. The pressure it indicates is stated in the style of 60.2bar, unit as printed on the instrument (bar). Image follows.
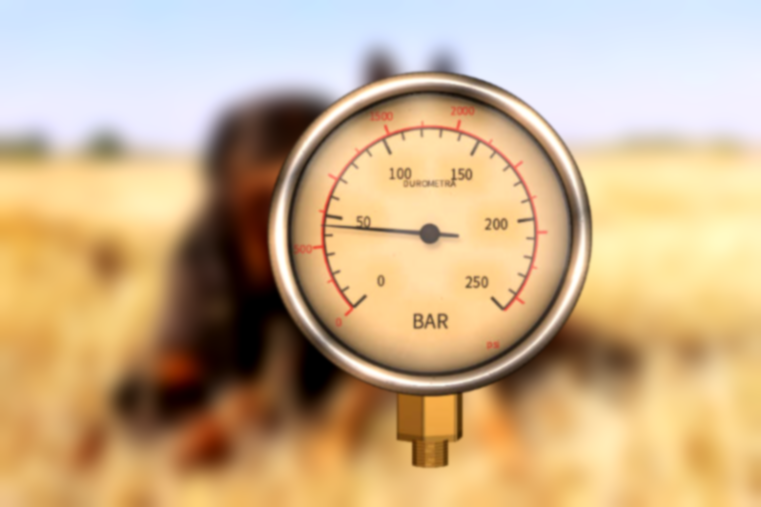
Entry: 45bar
